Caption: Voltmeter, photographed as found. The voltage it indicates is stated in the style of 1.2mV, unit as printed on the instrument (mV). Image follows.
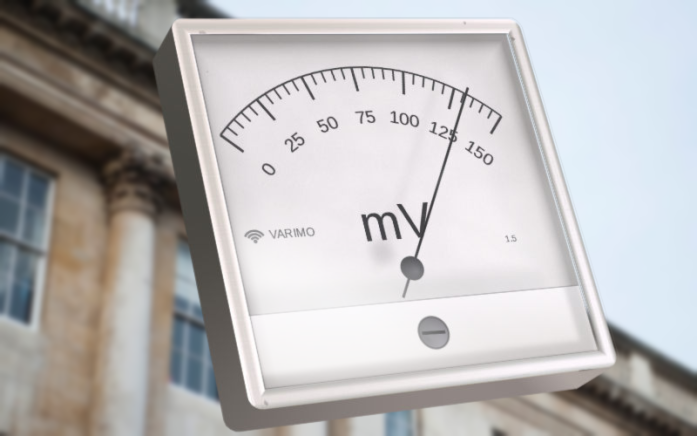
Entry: 130mV
